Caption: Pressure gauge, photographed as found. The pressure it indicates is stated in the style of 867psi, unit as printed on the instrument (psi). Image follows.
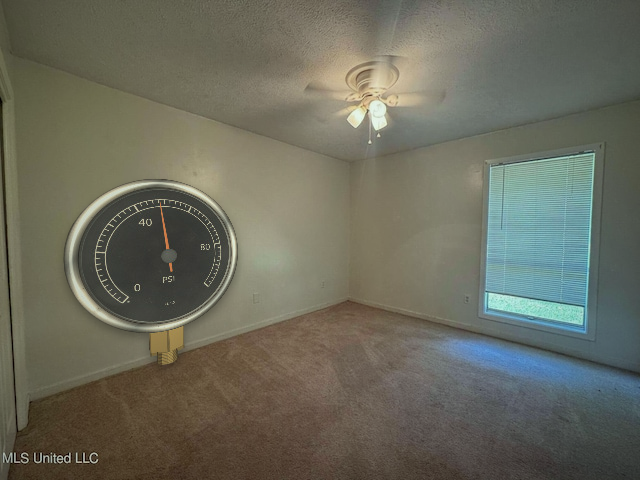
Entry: 48psi
